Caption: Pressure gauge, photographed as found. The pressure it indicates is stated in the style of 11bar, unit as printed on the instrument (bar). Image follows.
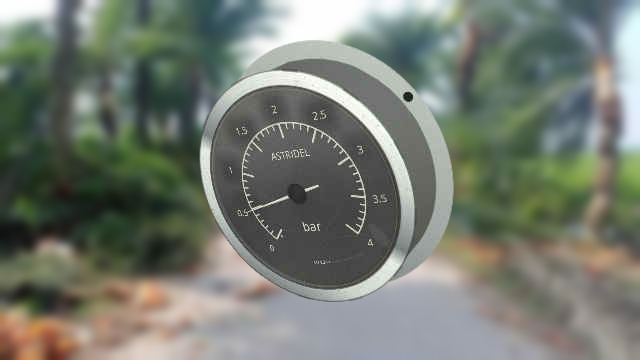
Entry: 0.5bar
